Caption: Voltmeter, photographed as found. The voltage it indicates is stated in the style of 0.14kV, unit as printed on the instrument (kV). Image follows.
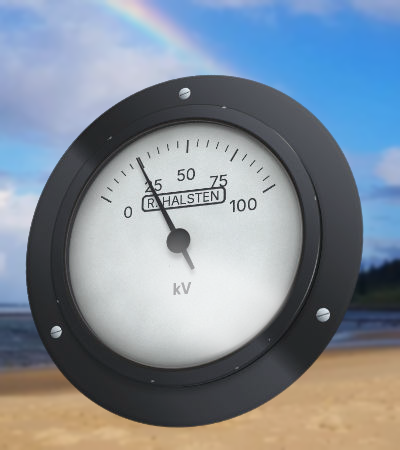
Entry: 25kV
